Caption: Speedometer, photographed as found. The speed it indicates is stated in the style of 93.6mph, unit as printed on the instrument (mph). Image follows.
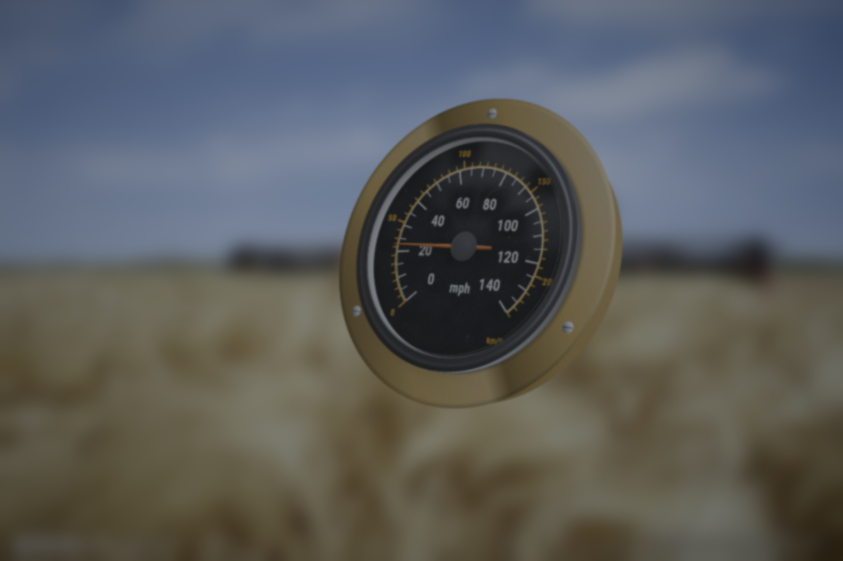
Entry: 22.5mph
